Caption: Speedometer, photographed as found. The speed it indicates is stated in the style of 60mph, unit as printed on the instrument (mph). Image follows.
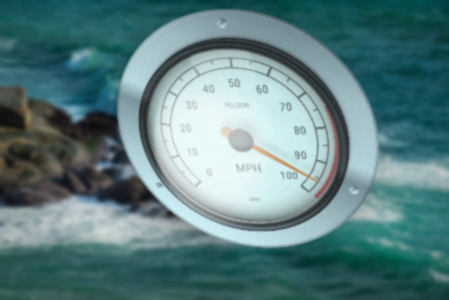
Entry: 95mph
